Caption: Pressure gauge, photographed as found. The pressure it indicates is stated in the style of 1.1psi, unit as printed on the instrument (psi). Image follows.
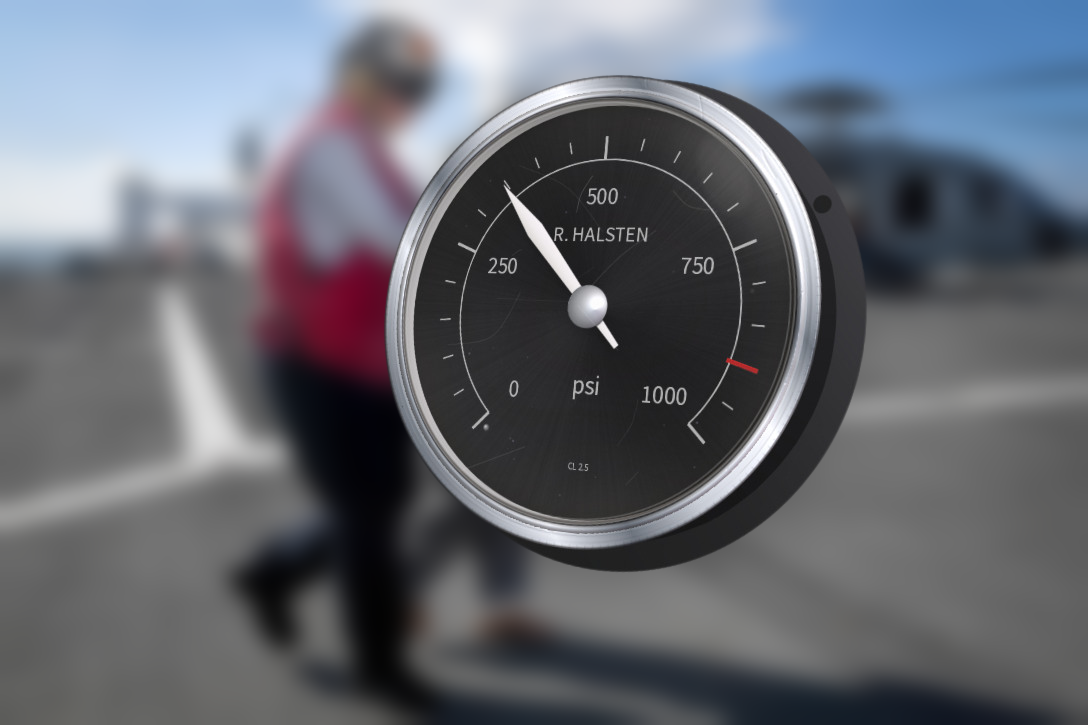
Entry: 350psi
